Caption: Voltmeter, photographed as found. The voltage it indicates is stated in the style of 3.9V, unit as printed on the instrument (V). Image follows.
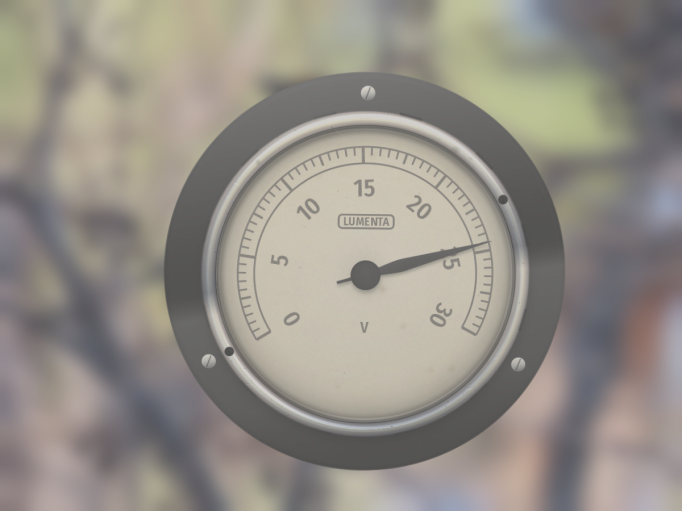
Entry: 24.5V
